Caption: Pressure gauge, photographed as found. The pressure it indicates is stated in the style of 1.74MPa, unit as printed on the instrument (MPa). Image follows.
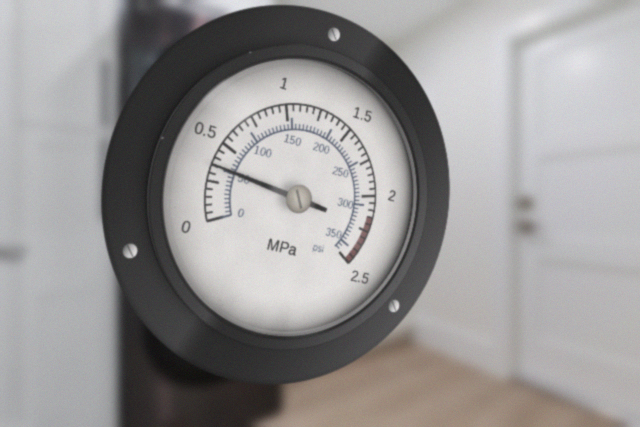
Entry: 0.35MPa
